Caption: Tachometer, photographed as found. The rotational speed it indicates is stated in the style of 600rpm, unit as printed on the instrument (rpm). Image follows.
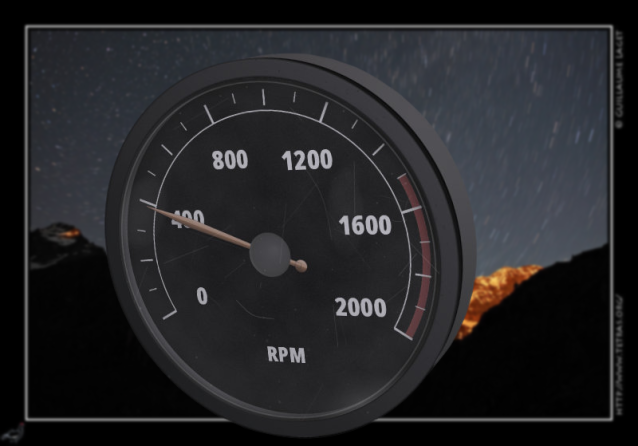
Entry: 400rpm
